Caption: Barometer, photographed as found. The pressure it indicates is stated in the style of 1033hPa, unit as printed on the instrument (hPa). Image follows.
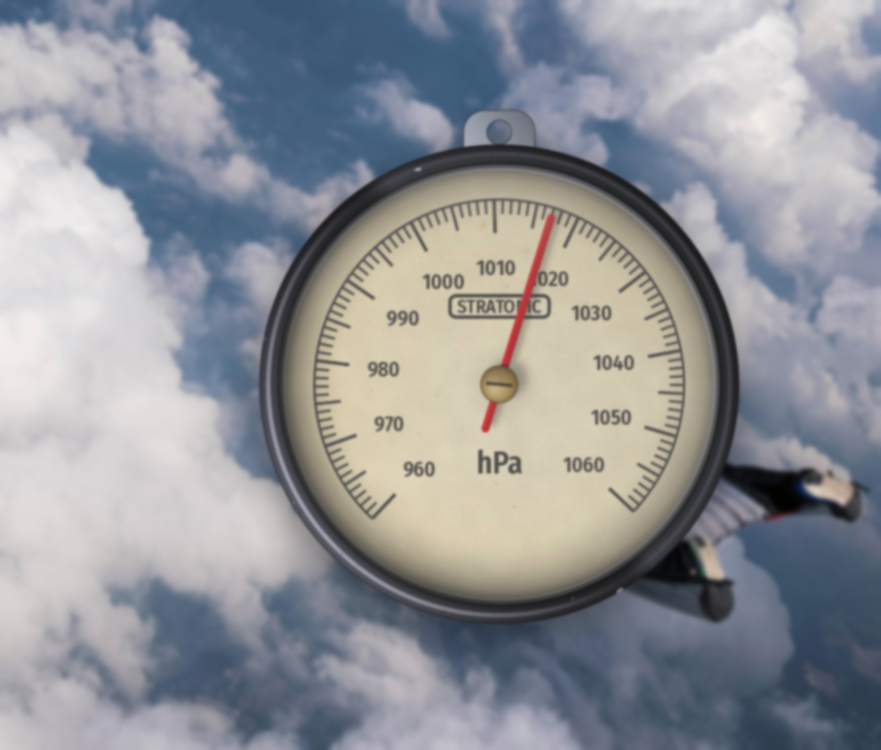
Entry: 1017hPa
